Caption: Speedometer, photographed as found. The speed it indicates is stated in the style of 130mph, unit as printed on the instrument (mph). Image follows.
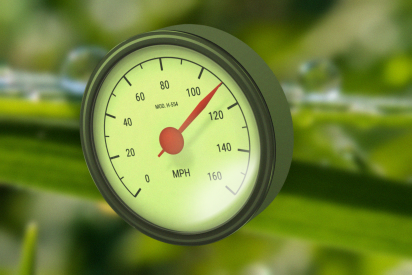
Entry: 110mph
